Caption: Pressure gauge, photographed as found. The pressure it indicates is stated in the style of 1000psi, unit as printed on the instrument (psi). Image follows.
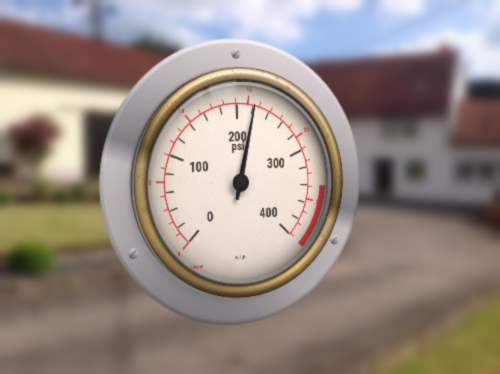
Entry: 220psi
